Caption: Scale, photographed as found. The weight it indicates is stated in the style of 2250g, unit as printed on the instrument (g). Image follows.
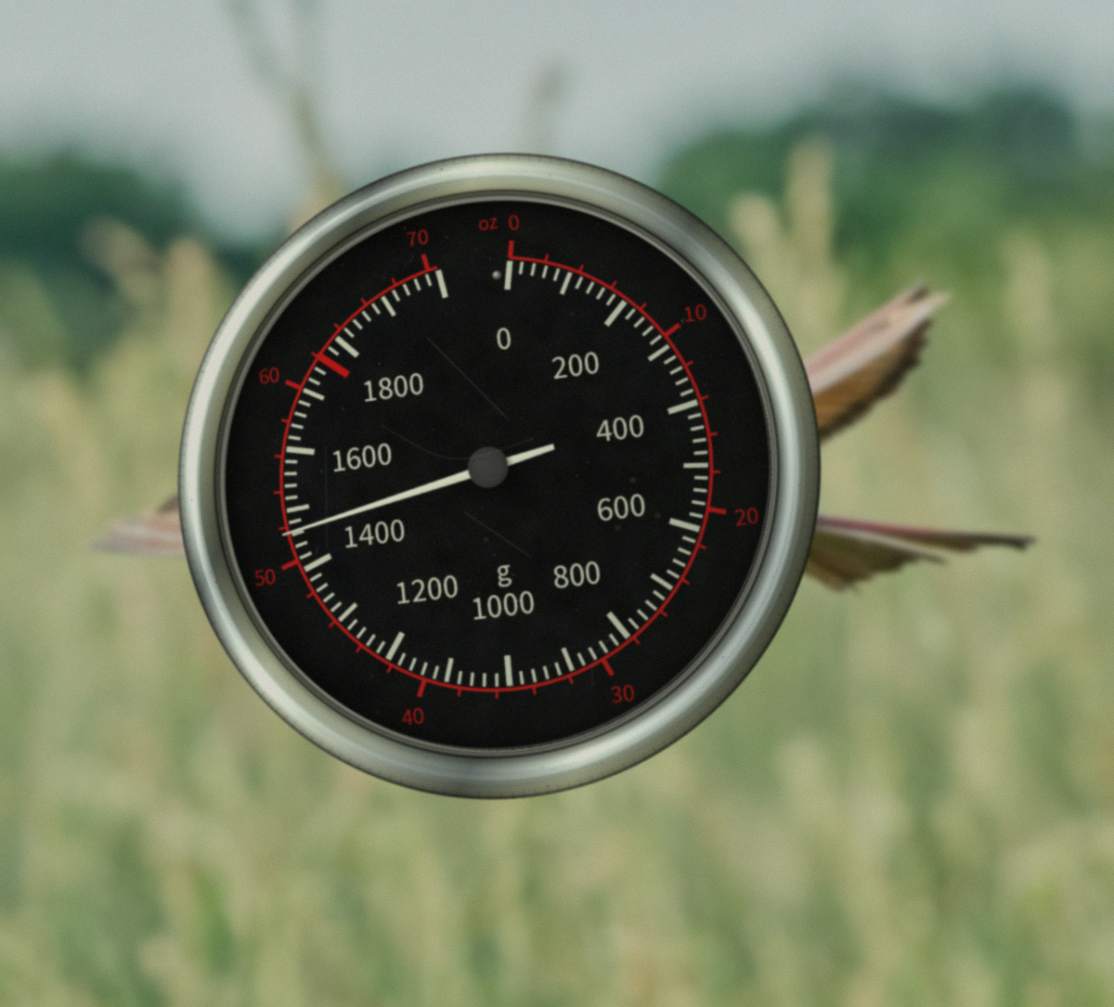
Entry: 1460g
